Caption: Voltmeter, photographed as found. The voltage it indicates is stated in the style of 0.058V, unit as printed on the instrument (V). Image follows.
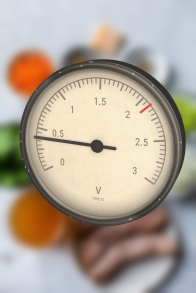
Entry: 0.4V
